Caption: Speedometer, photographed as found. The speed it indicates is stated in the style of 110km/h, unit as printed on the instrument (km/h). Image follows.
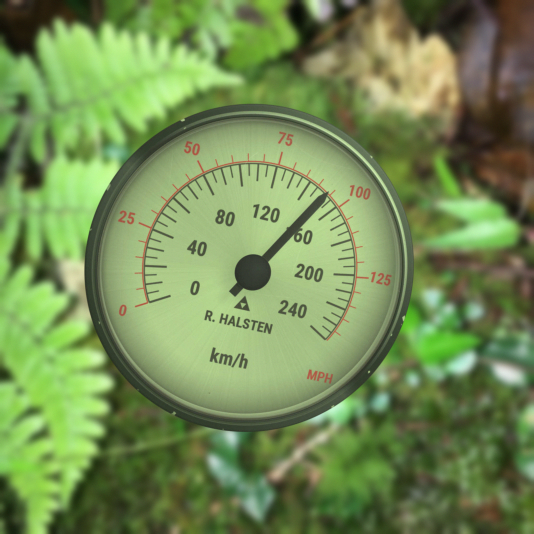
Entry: 150km/h
